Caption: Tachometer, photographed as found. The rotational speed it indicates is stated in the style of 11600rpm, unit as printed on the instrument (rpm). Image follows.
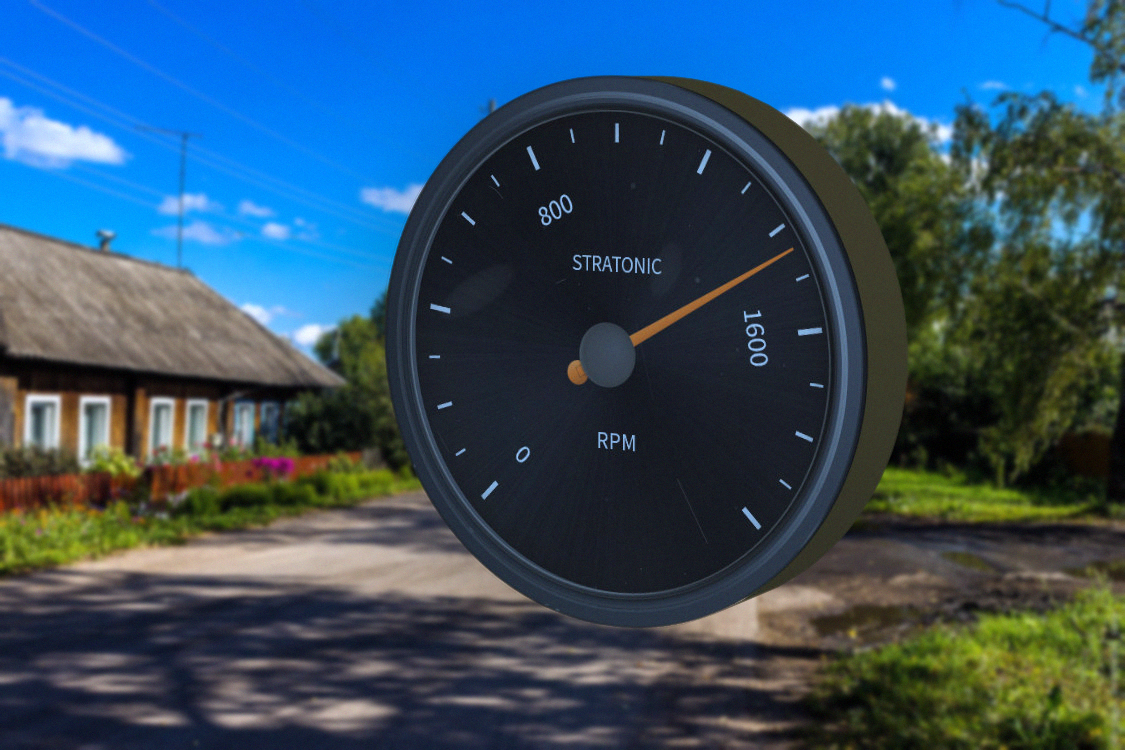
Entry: 1450rpm
